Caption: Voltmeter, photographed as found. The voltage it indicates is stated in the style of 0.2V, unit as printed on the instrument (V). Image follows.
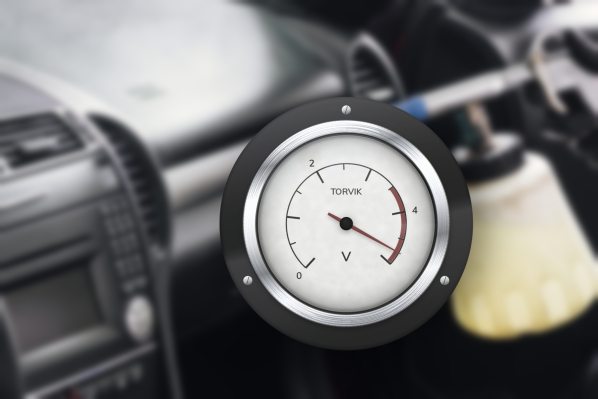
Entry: 4.75V
